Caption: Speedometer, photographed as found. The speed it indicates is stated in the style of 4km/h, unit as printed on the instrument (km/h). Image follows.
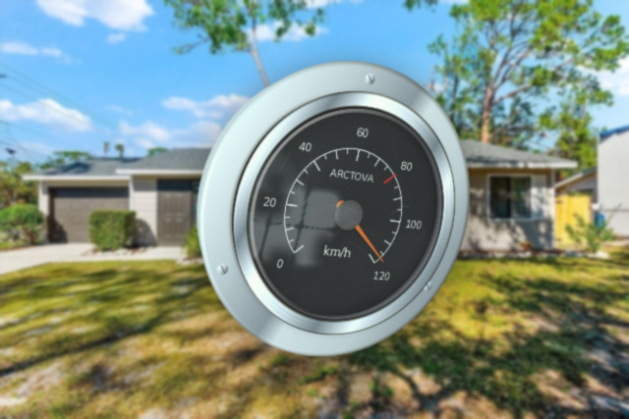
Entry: 117.5km/h
